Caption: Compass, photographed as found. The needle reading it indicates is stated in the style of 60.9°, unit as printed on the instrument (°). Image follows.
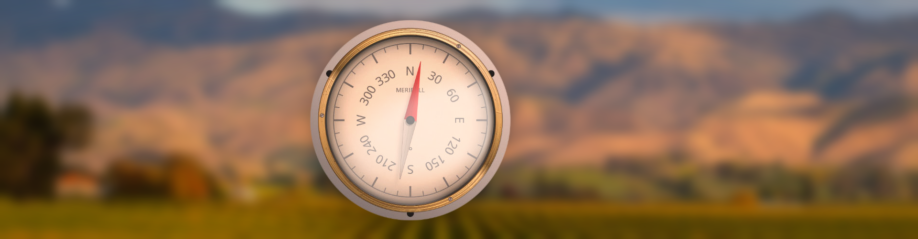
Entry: 10°
